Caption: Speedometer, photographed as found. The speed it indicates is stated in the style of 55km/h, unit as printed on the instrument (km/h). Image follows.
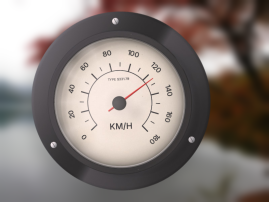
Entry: 125km/h
